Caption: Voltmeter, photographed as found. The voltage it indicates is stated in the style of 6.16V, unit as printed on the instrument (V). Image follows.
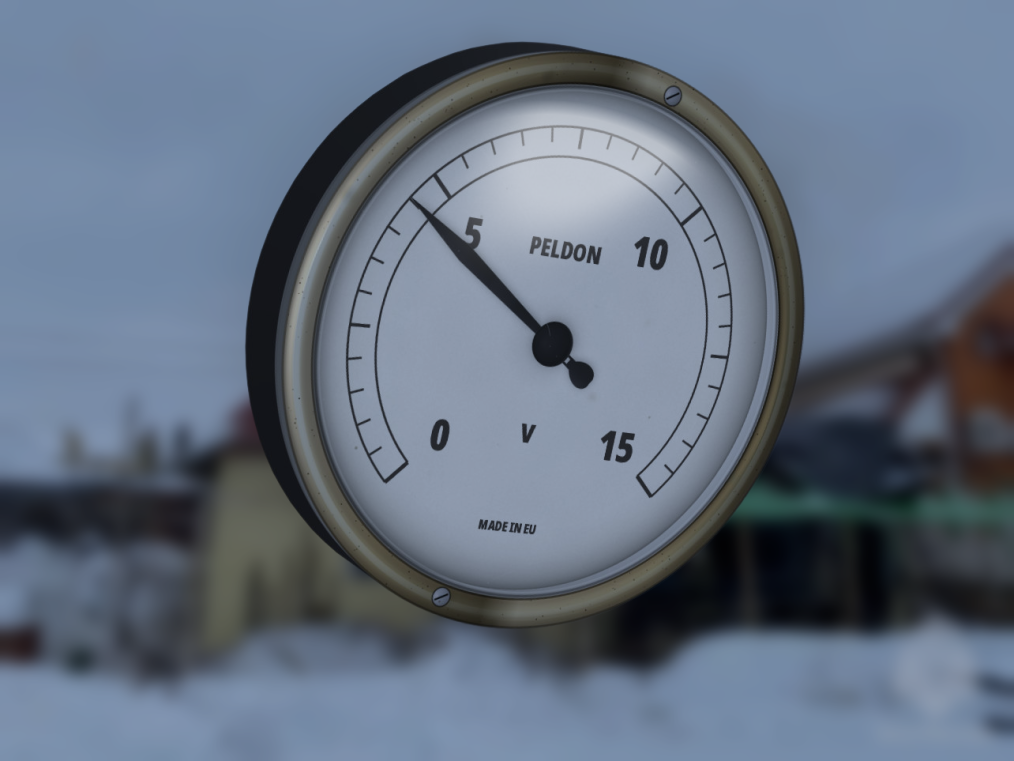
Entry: 4.5V
